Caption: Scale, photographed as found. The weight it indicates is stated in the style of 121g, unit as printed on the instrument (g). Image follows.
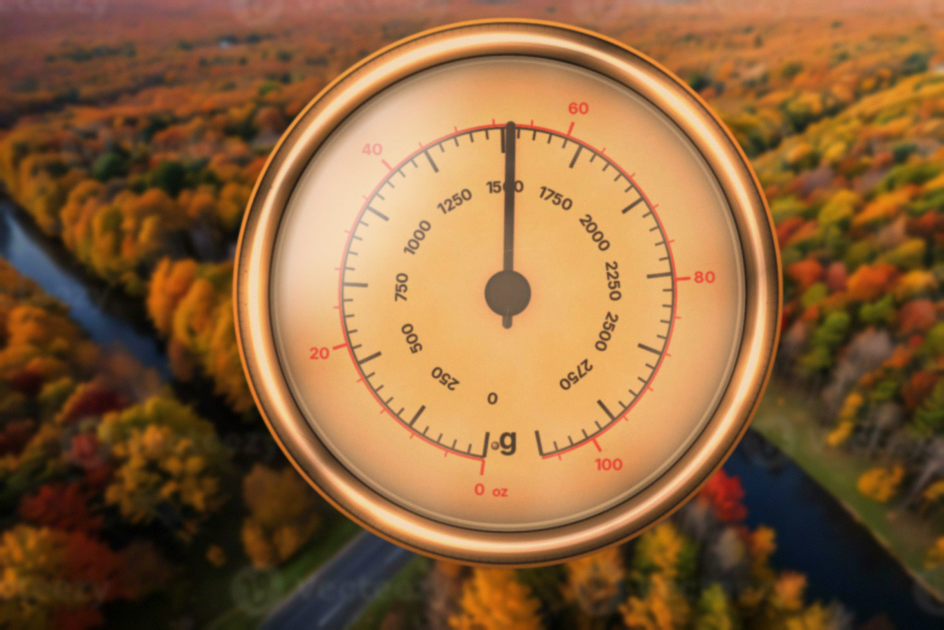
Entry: 1525g
